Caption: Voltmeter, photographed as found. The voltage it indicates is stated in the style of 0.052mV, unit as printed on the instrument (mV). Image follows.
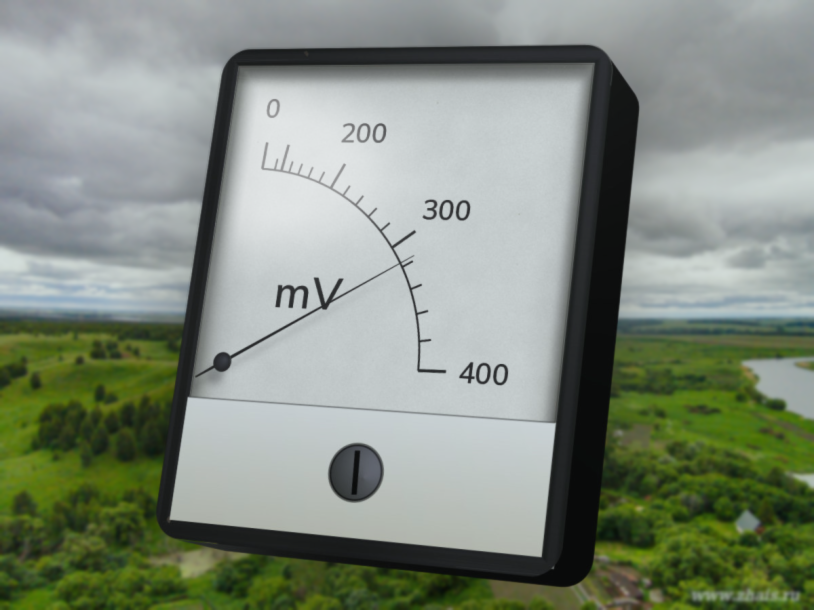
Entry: 320mV
